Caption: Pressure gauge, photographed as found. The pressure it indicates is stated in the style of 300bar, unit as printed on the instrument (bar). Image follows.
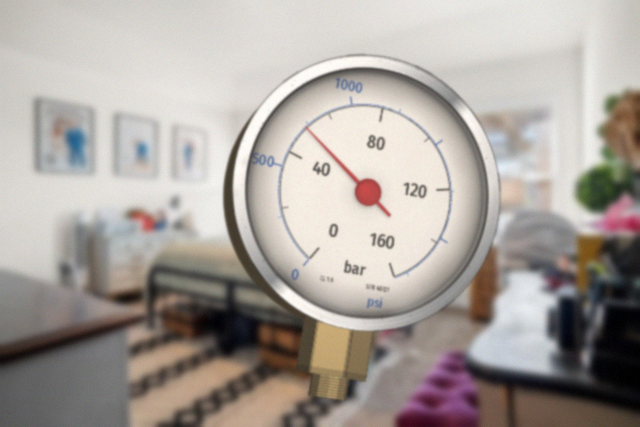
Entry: 50bar
